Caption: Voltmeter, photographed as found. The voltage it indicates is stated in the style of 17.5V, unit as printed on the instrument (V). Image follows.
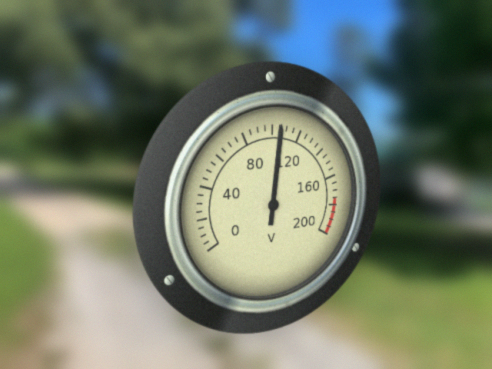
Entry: 105V
